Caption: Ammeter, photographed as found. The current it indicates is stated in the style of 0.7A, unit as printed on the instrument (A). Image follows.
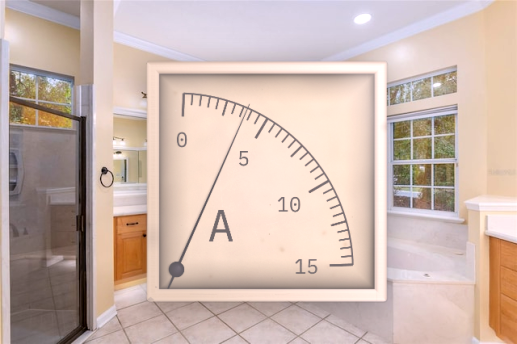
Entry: 3.75A
